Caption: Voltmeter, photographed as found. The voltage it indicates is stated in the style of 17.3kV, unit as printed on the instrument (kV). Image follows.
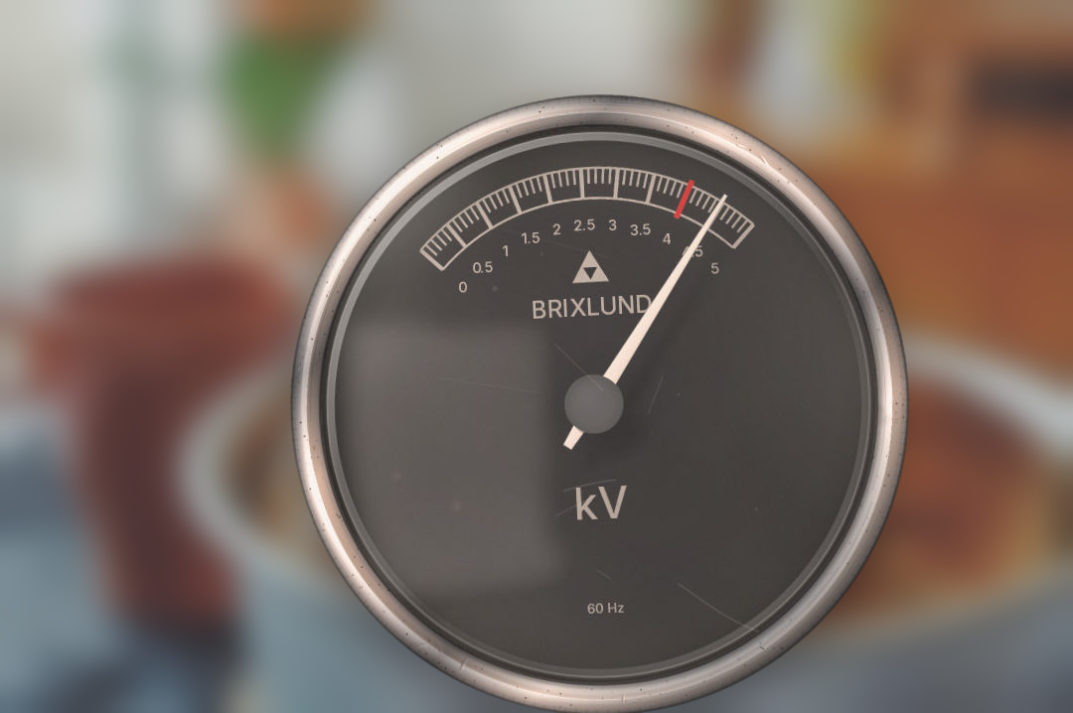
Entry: 4.5kV
